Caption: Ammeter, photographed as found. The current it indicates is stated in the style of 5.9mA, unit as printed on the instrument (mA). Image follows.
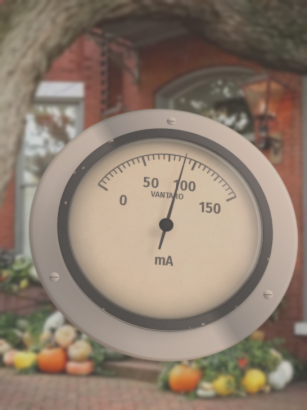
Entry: 90mA
